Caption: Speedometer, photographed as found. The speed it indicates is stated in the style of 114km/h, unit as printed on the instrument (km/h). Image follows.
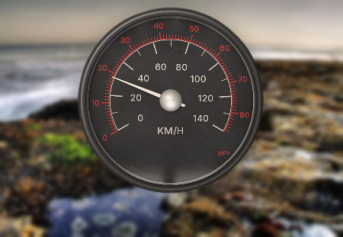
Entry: 30km/h
